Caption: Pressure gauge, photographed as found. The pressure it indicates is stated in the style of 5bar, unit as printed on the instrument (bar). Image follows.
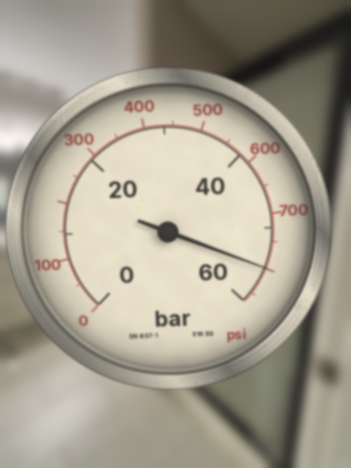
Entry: 55bar
